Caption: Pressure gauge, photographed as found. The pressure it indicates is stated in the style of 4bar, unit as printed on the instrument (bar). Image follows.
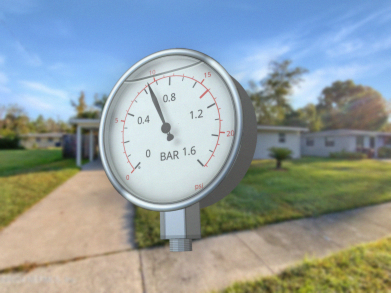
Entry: 0.65bar
